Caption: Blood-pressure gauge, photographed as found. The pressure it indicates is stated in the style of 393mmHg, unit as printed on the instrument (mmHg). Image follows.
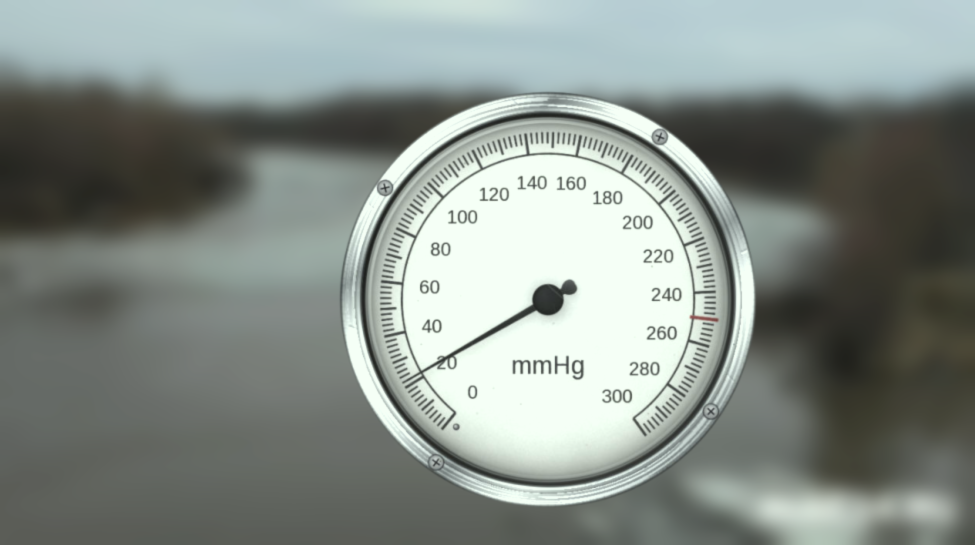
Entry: 22mmHg
